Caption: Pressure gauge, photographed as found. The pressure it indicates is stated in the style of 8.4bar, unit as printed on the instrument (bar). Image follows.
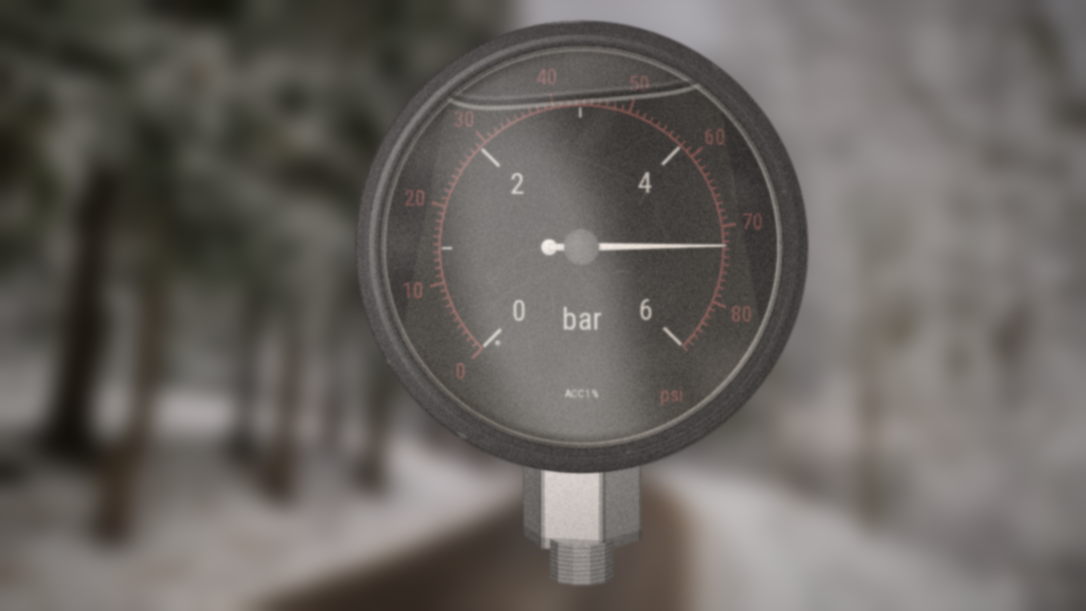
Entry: 5bar
